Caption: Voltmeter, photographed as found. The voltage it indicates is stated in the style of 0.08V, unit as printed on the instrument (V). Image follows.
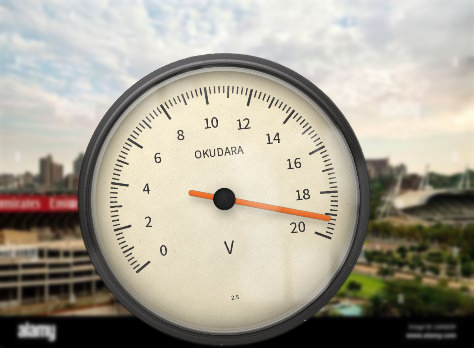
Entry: 19.2V
